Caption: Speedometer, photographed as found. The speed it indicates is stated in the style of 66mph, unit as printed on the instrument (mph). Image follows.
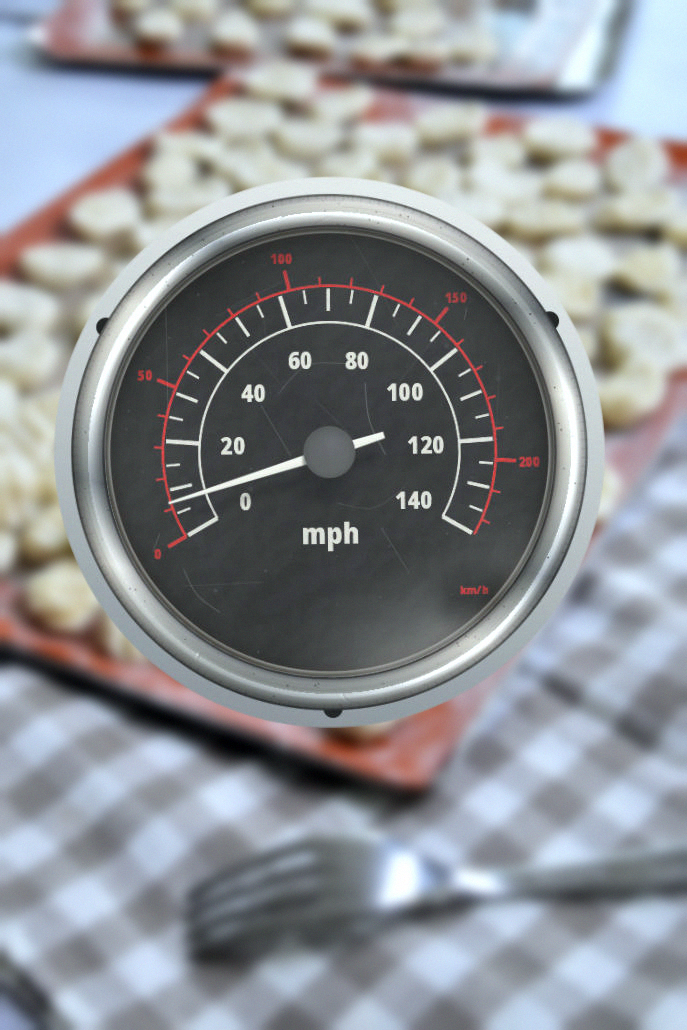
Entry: 7.5mph
